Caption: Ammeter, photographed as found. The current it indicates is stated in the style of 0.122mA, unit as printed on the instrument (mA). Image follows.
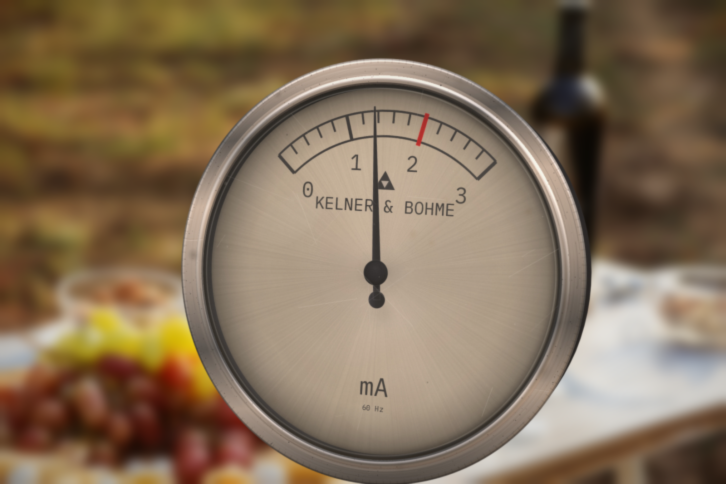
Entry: 1.4mA
